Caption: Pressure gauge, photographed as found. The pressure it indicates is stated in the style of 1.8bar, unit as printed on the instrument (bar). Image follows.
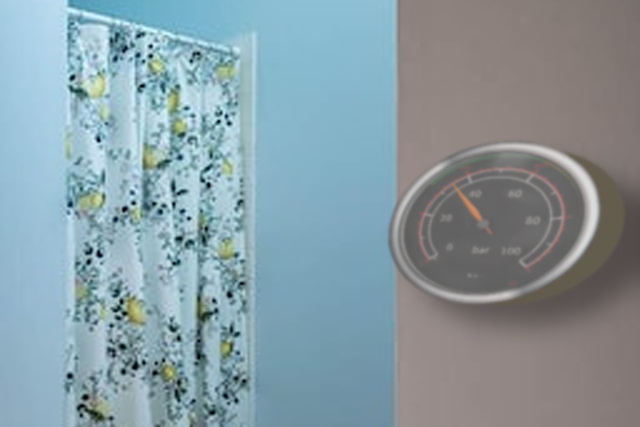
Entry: 35bar
